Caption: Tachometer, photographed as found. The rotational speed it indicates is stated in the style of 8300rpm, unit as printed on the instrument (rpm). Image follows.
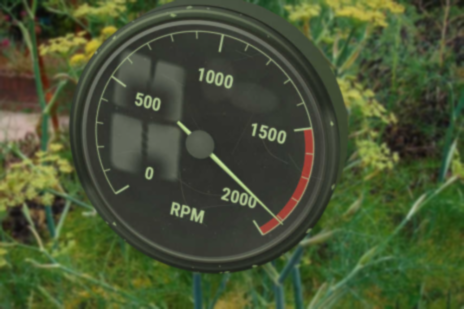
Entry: 1900rpm
